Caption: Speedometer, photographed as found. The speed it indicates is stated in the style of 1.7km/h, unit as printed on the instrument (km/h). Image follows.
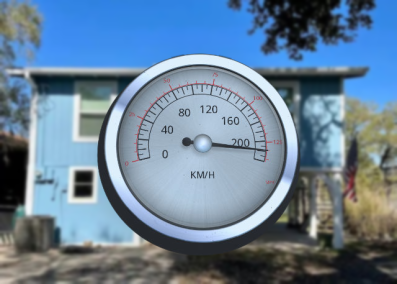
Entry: 210km/h
